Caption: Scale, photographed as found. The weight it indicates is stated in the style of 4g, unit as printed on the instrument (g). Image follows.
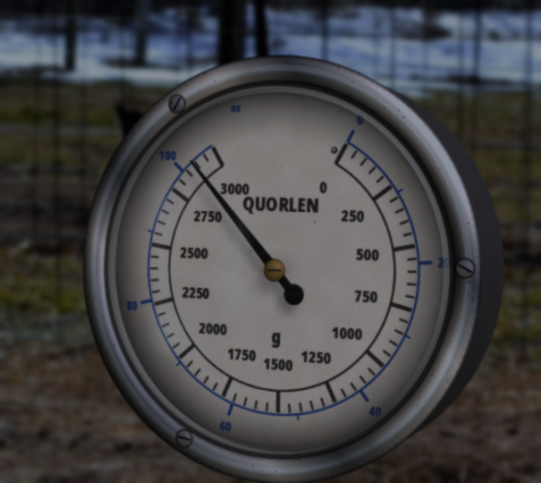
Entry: 2900g
